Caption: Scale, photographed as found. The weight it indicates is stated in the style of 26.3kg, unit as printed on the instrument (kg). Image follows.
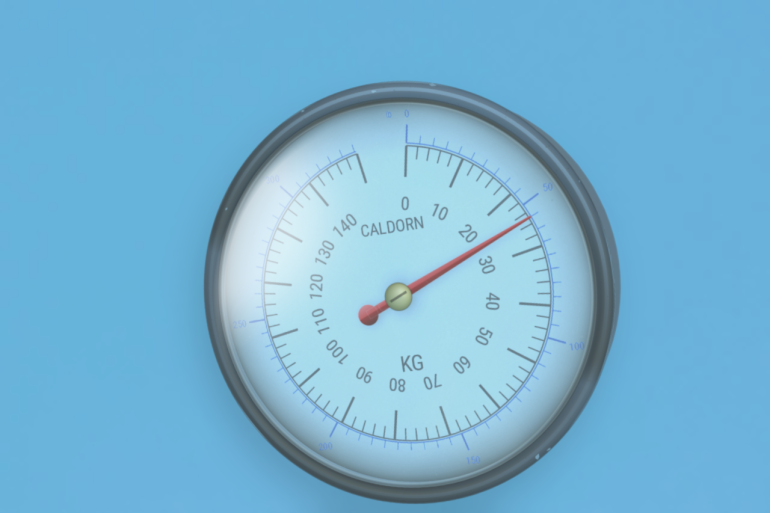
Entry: 25kg
